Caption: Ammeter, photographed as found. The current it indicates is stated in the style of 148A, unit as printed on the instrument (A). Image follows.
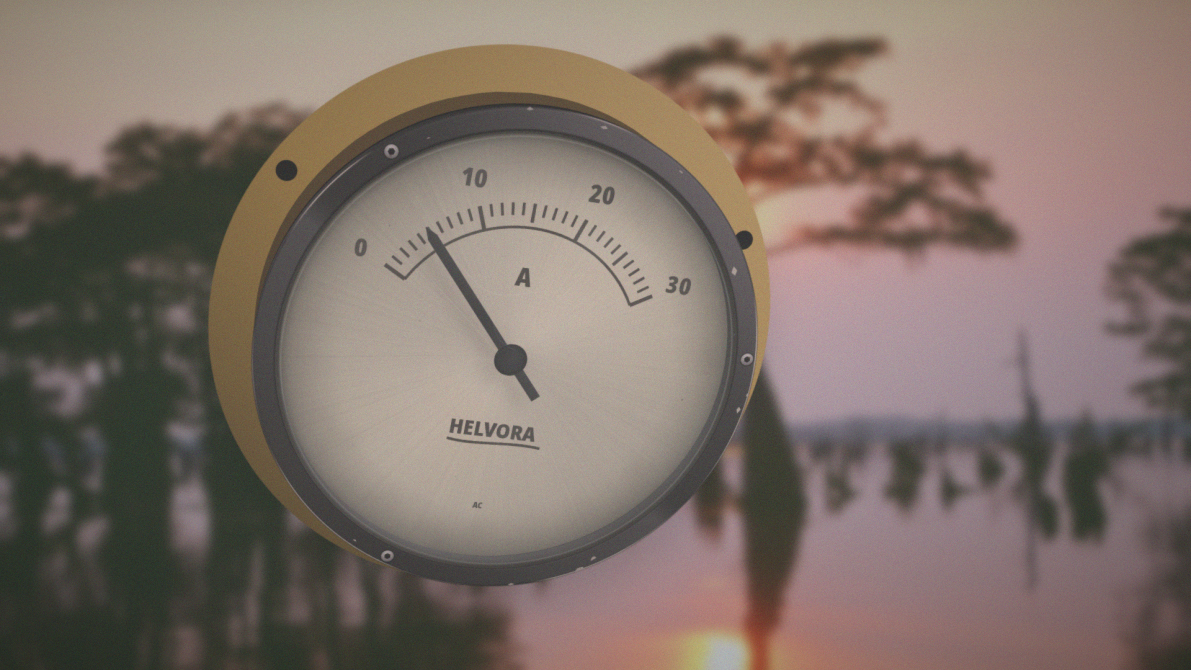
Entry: 5A
